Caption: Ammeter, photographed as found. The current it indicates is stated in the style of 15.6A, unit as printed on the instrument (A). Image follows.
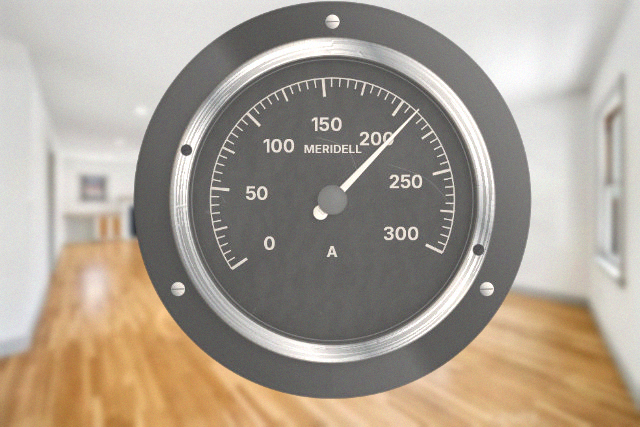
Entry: 210A
